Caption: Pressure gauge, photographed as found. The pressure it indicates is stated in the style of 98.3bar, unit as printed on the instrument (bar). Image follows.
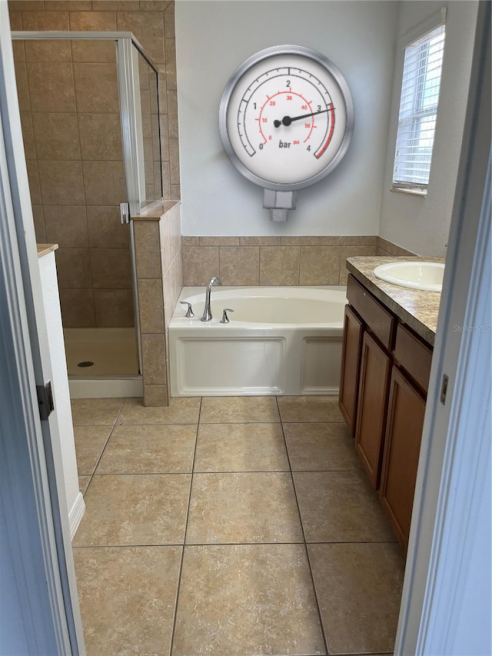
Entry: 3.1bar
